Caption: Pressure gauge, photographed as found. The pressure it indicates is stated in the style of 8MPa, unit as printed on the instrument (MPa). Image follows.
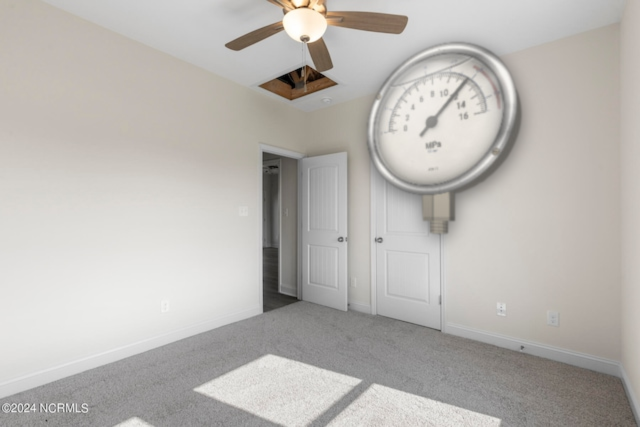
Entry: 12MPa
